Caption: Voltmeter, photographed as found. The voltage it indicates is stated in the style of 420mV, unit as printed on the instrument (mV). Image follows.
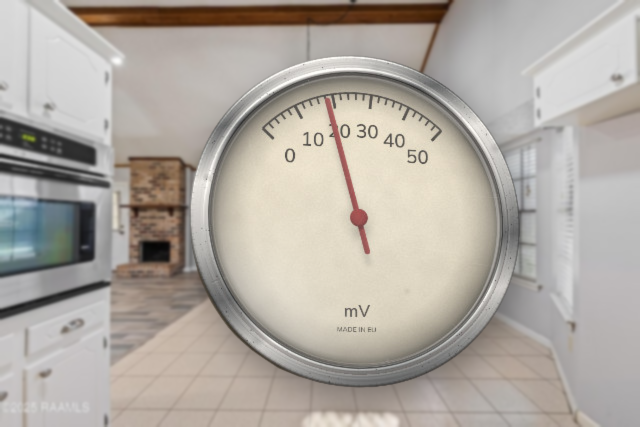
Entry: 18mV
